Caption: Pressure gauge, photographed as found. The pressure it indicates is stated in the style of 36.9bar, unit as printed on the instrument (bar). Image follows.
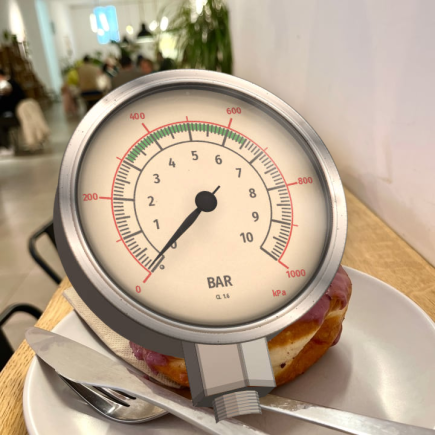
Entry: 0.1bar
